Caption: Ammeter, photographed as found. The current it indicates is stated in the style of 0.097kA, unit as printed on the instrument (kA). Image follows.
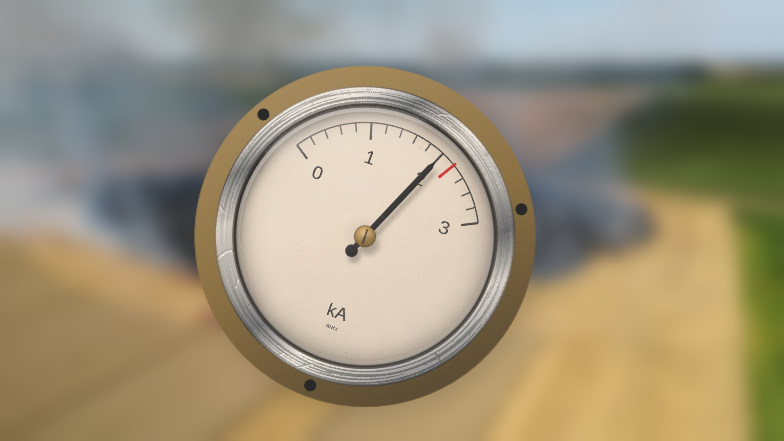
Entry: 2kA
